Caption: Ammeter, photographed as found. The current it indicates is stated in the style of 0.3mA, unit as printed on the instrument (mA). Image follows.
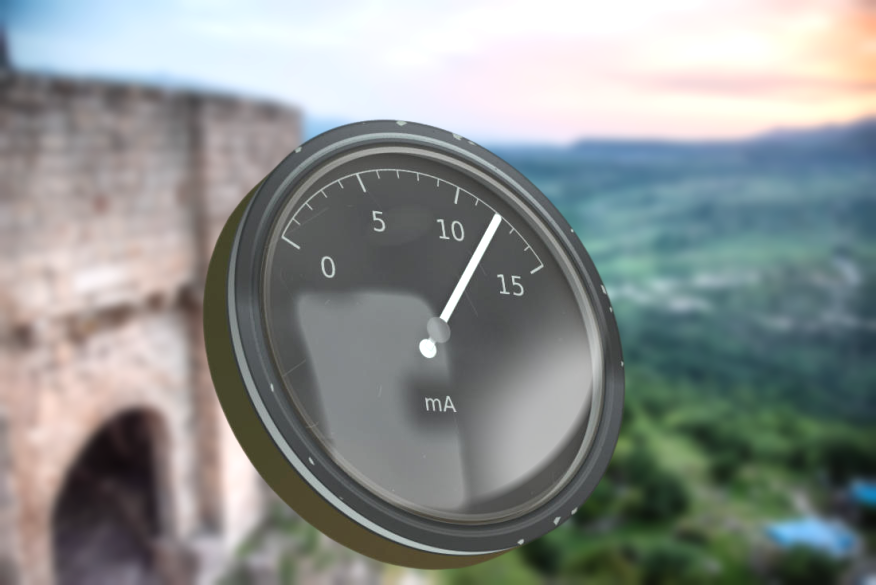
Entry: 12mA
